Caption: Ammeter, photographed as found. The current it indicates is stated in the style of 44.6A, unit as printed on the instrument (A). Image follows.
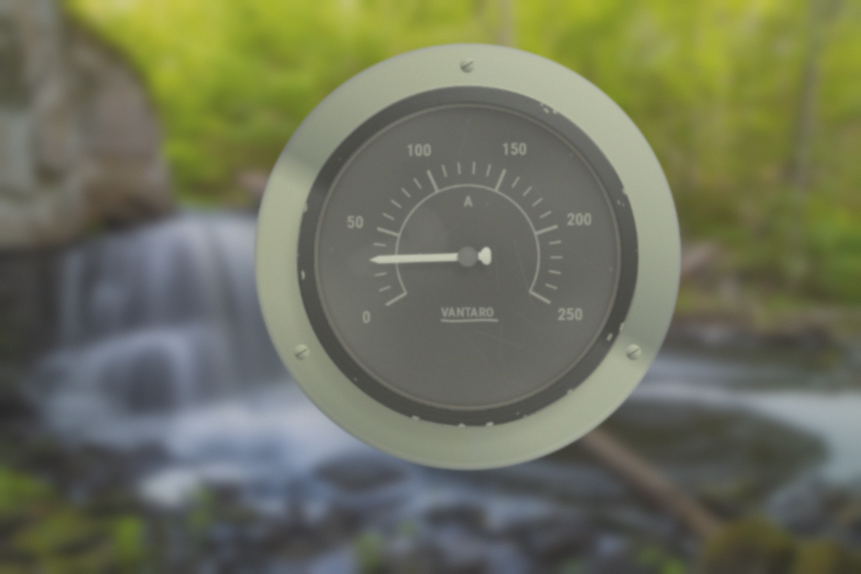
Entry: 30A
